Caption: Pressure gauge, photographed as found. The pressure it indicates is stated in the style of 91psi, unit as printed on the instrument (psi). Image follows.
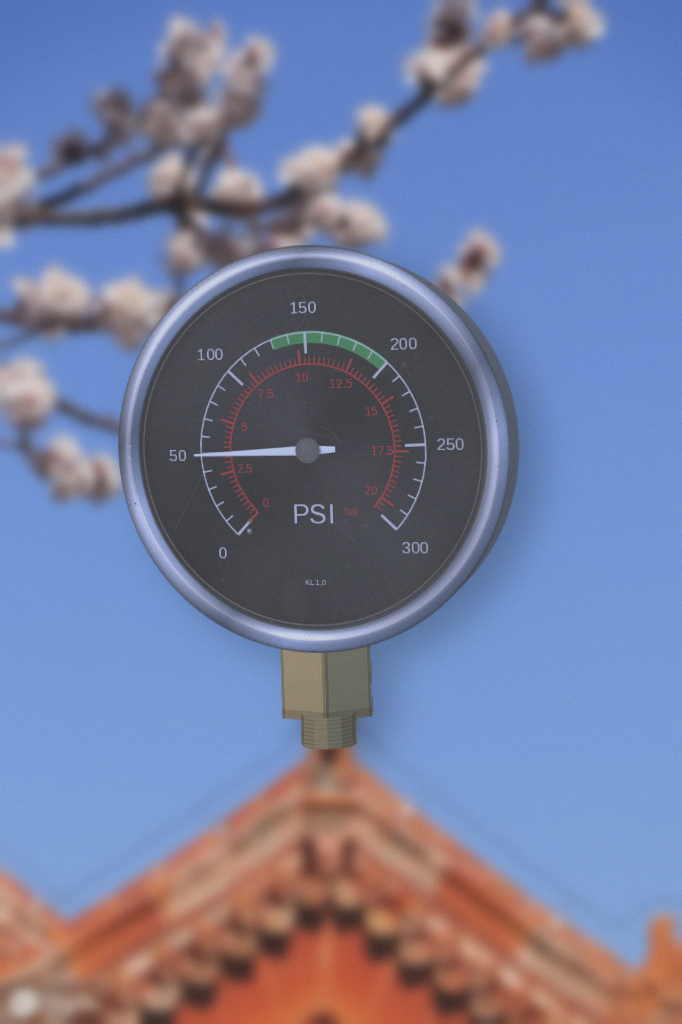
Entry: 50psi
